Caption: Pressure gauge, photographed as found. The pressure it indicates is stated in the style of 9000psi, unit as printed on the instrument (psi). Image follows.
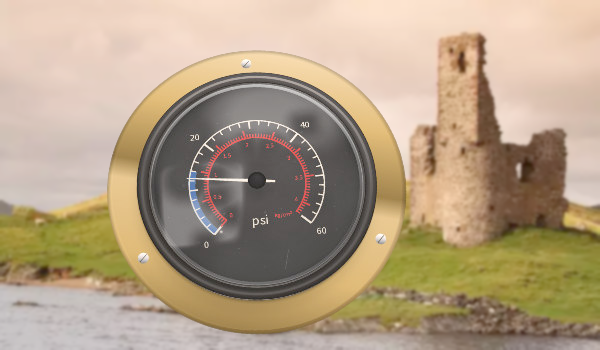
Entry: 12psi
